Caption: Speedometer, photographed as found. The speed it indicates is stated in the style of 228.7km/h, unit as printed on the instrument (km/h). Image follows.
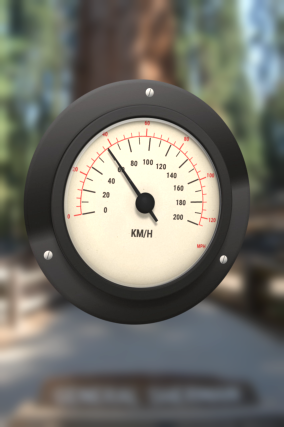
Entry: 60km/h
